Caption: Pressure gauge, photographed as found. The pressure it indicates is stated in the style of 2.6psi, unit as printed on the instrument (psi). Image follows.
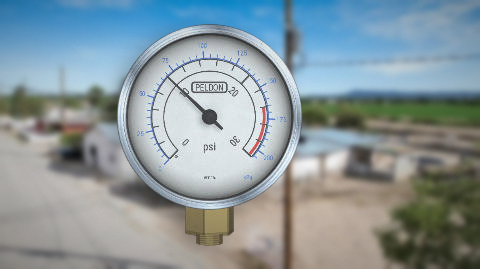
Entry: 10psi
